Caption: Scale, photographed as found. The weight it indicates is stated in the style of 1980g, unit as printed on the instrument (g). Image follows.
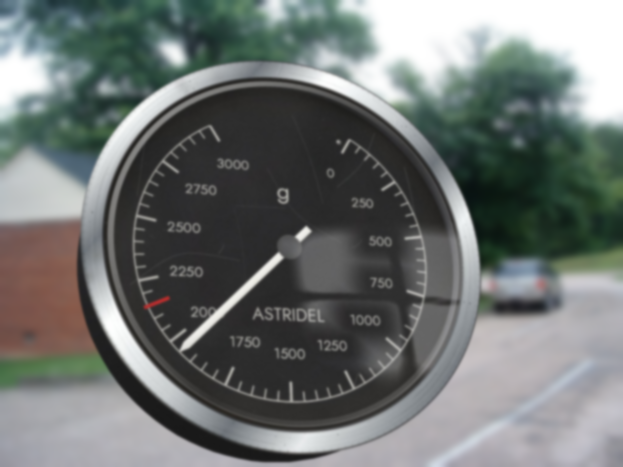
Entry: 1950g
